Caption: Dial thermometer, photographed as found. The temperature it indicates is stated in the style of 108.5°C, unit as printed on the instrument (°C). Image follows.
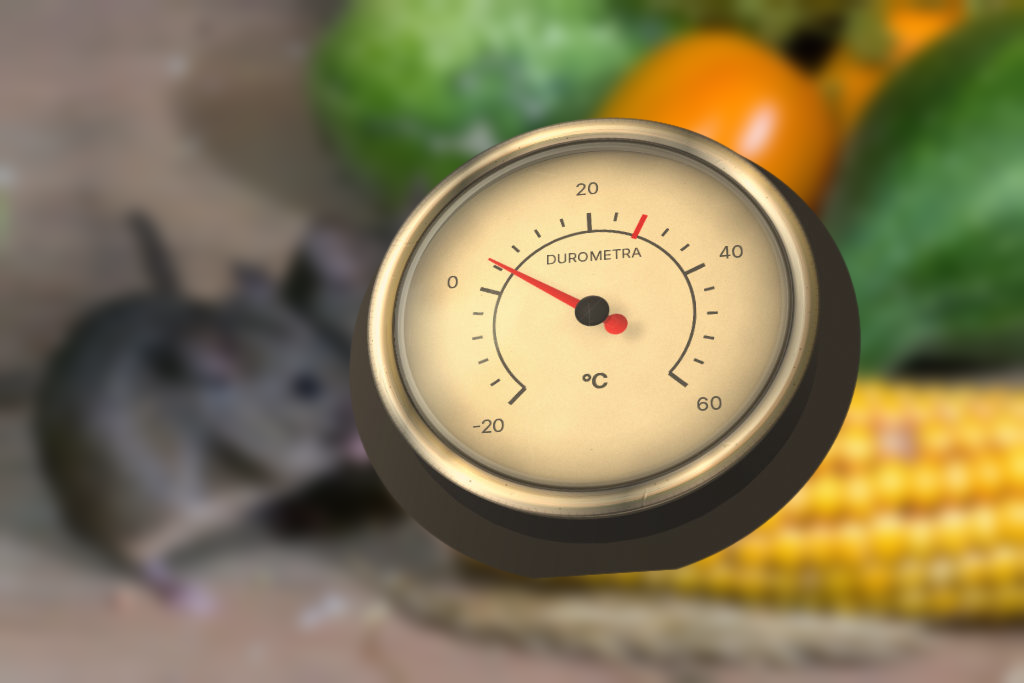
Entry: 4°C
